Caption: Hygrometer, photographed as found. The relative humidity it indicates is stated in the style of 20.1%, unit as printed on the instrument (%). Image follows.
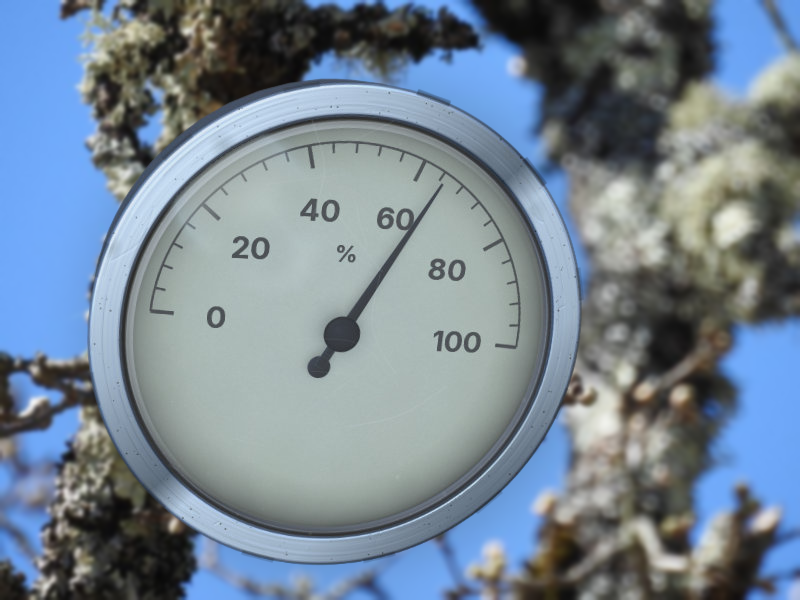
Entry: 64%
